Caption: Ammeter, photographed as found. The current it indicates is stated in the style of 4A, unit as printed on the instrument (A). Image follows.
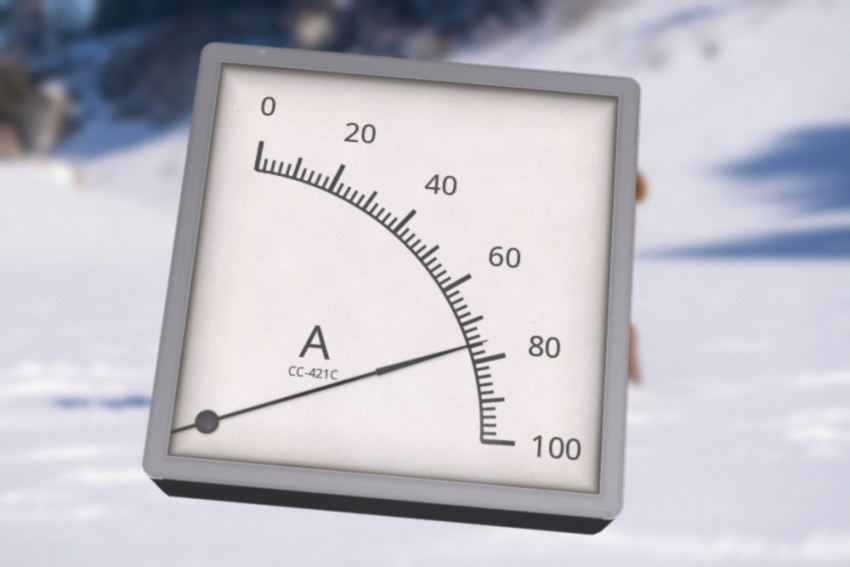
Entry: 76A
